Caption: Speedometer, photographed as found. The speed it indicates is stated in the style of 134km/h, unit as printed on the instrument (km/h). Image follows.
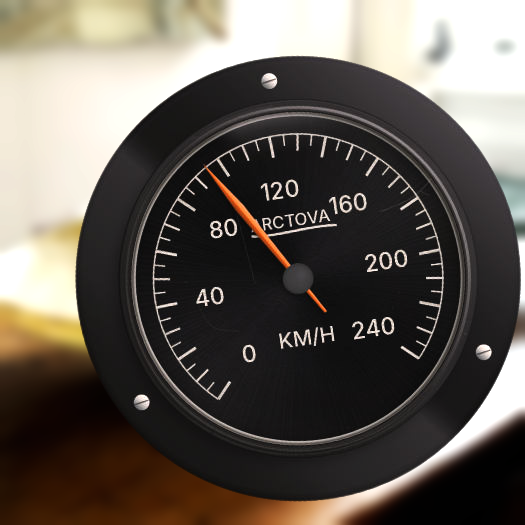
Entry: 95km/h
